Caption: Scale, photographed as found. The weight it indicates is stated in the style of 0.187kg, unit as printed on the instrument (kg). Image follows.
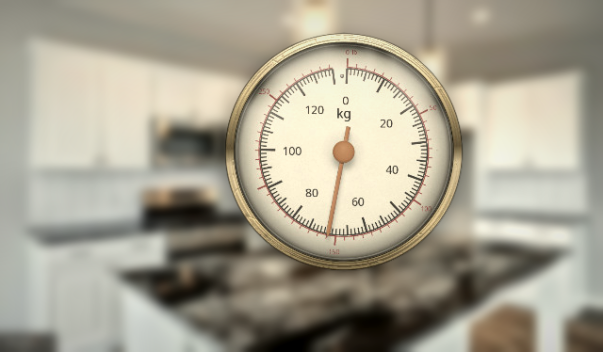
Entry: 70kg
